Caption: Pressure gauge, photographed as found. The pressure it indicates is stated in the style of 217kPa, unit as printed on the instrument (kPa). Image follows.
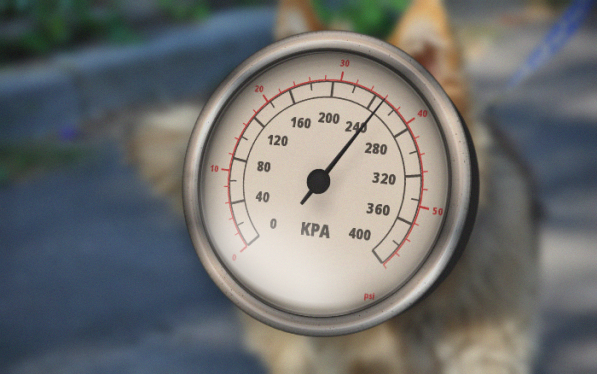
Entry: 250kPa
